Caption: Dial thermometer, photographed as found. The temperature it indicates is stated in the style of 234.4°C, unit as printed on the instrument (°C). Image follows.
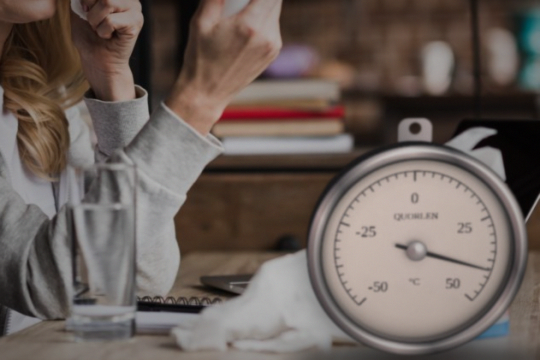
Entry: 40°C
